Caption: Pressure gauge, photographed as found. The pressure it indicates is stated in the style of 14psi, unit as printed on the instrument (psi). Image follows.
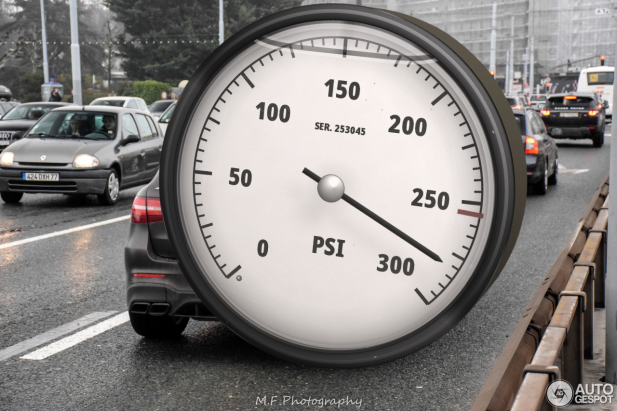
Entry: 280psi
